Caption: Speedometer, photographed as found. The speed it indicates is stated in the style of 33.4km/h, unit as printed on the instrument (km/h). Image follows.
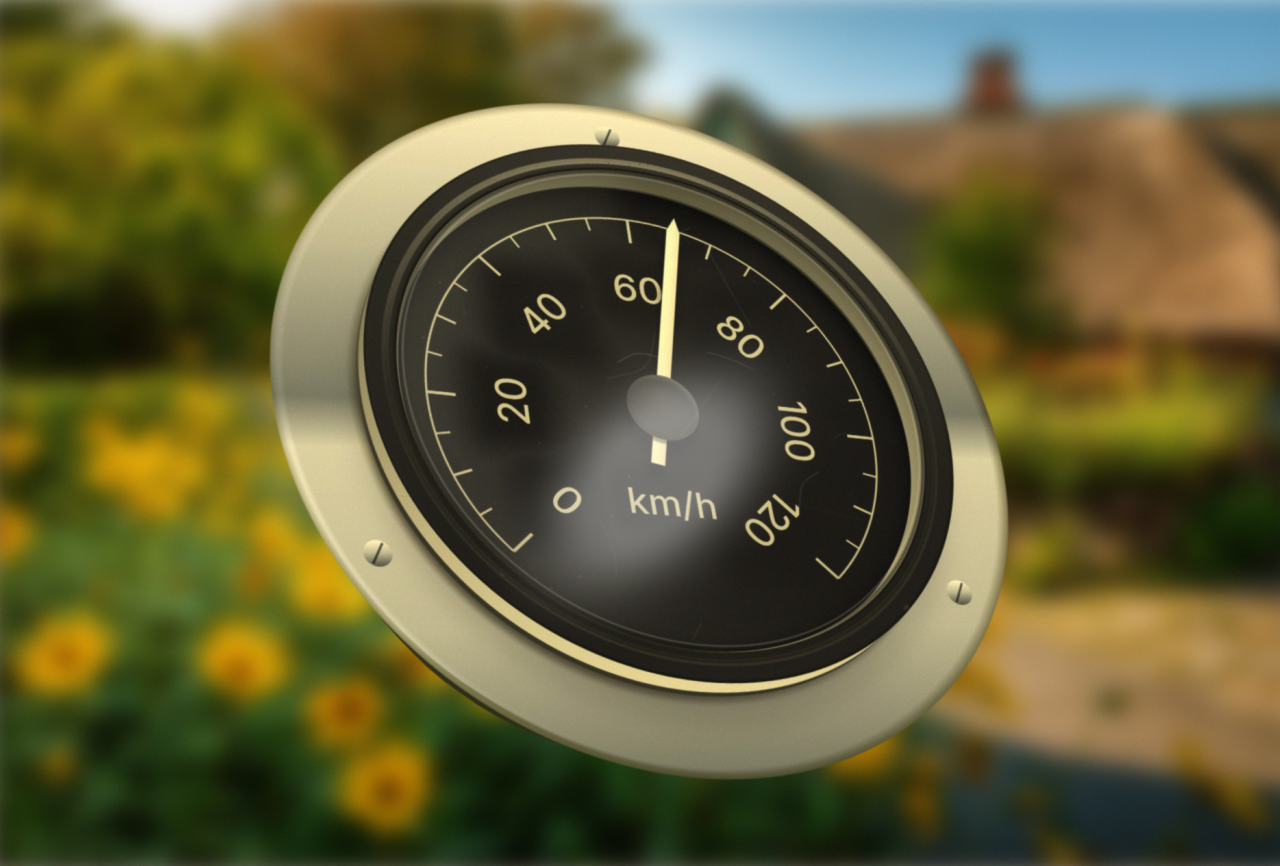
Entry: 65km/h
